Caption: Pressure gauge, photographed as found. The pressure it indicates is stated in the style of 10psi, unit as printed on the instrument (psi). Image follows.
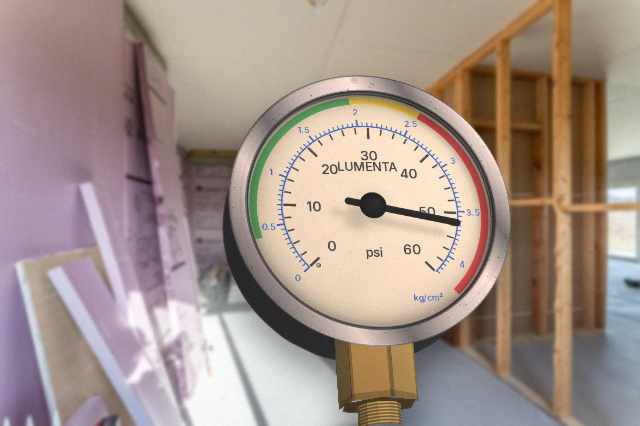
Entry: 52psi
